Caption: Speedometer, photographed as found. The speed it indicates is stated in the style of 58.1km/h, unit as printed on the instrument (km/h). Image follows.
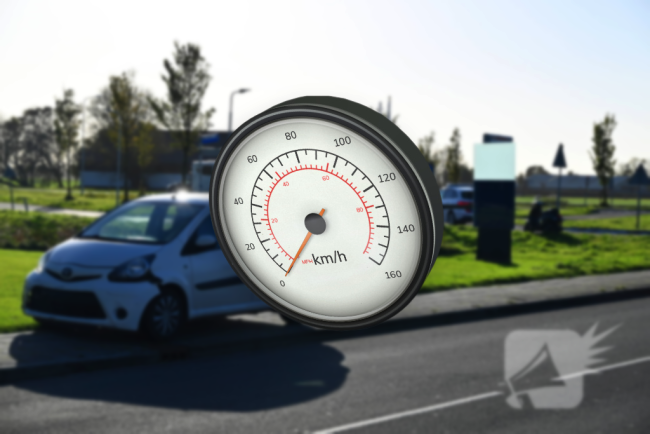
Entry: 0km/h
